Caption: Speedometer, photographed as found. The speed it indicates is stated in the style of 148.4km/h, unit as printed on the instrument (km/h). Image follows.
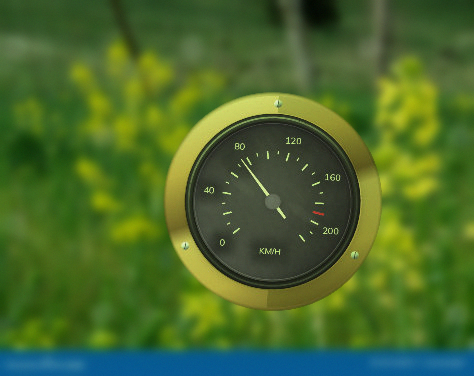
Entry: 75km/h
